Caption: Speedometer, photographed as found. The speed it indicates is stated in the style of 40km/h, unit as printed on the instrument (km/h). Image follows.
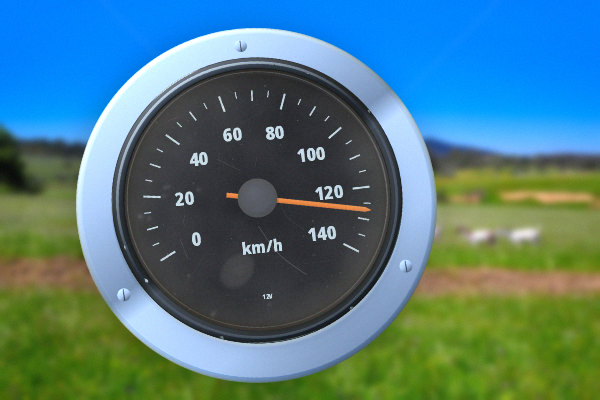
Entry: 127.5km/h
